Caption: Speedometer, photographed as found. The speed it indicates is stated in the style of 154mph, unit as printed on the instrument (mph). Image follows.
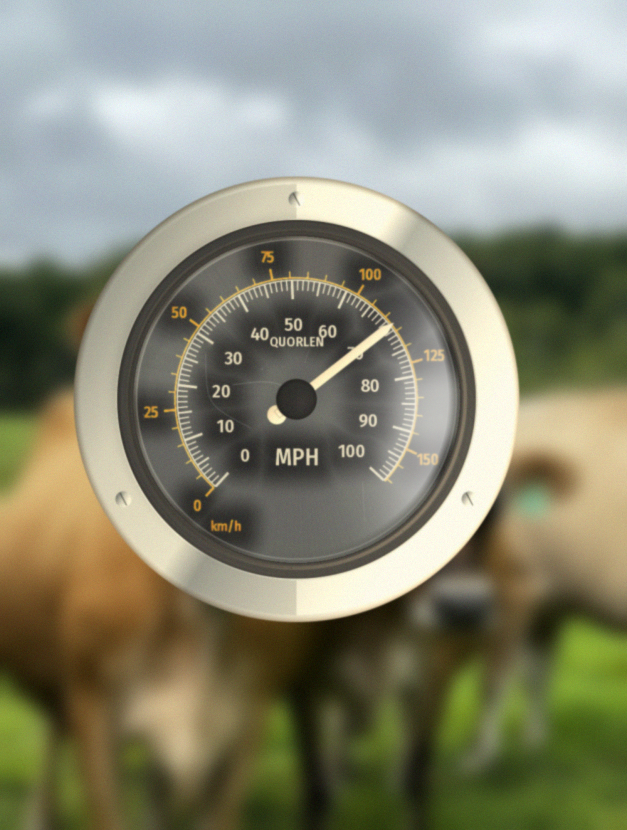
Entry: 70mph
